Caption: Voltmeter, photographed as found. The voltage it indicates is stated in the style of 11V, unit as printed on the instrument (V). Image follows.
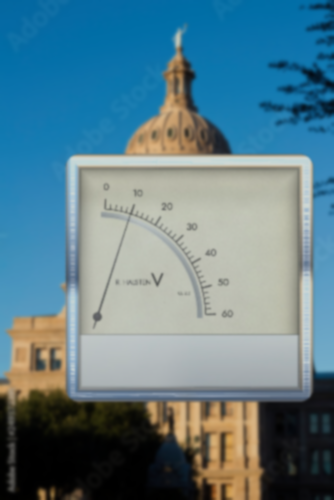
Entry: 10V
